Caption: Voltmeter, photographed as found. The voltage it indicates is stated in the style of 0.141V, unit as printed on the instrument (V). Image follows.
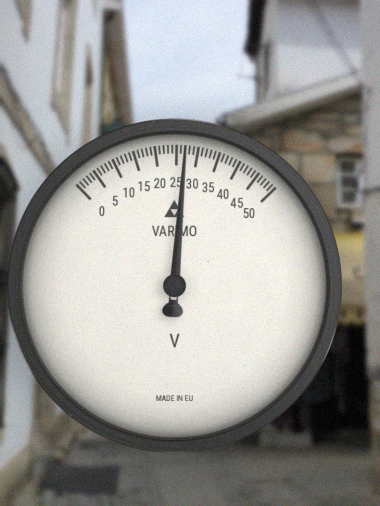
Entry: 27V
